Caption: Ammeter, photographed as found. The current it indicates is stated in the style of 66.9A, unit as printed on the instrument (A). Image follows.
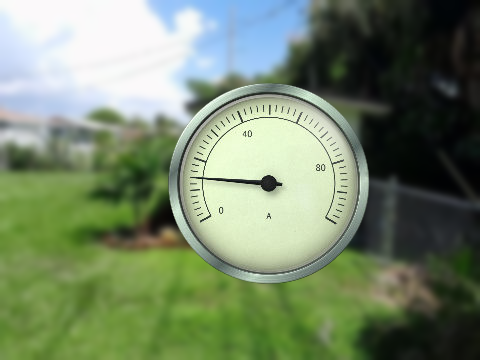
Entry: 14A
